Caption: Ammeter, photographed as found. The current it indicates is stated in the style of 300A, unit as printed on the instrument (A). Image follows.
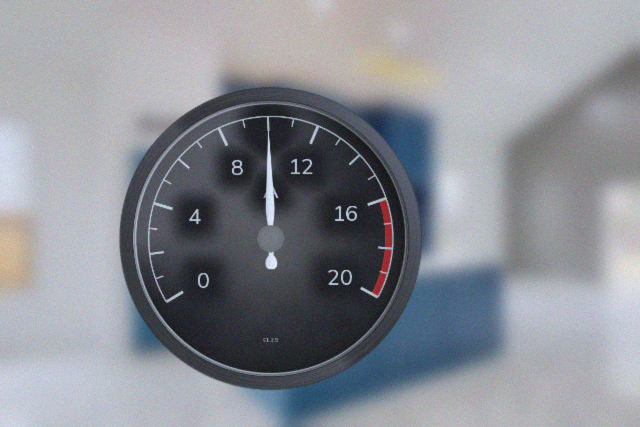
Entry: 10A
